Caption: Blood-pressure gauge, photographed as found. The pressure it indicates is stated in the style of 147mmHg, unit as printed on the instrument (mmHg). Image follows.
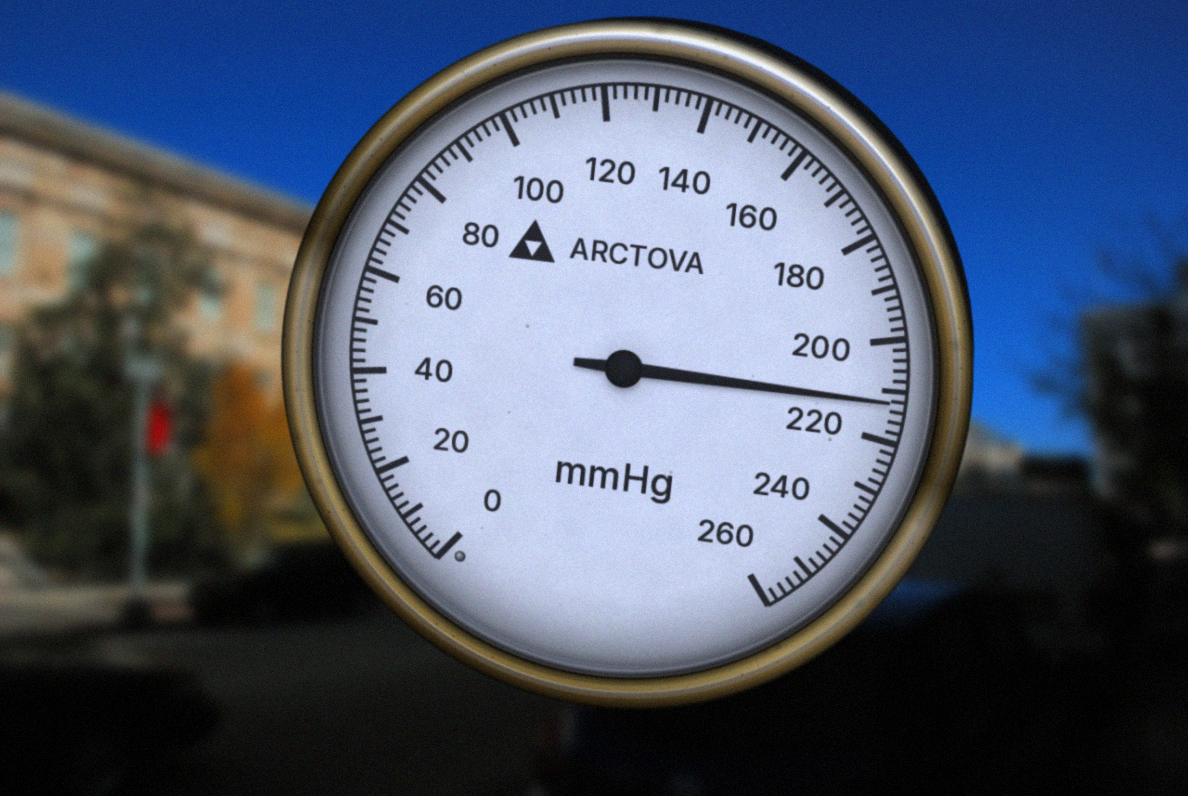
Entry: 212mmHg
